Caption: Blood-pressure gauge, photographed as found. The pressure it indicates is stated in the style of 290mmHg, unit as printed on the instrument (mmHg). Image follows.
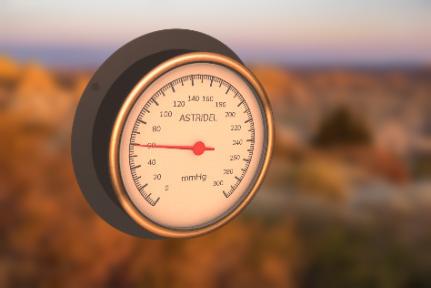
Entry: 60mmHg
